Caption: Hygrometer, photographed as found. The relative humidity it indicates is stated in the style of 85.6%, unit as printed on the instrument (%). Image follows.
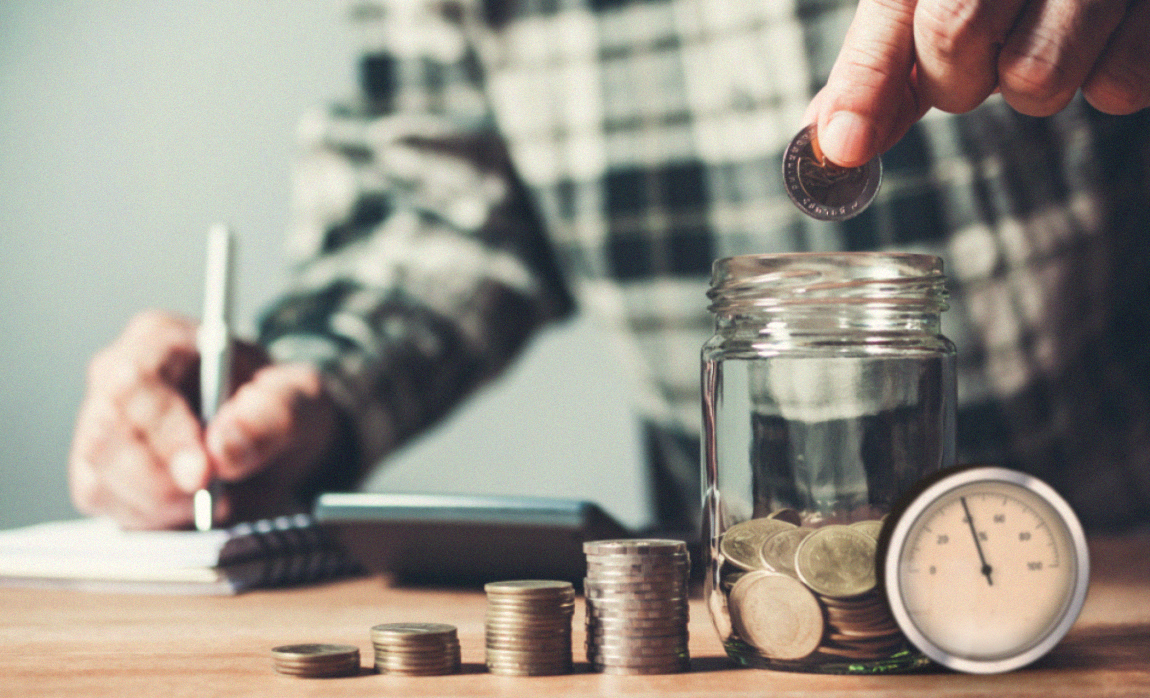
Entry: 40%
